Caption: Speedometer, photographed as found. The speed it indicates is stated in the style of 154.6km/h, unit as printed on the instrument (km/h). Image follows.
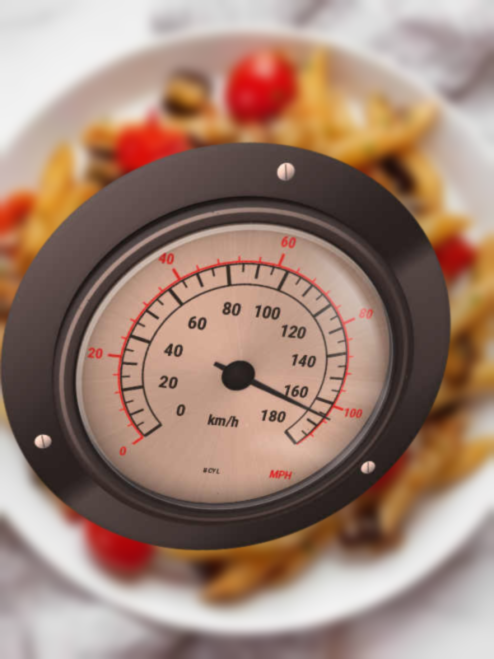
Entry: 165km/h
